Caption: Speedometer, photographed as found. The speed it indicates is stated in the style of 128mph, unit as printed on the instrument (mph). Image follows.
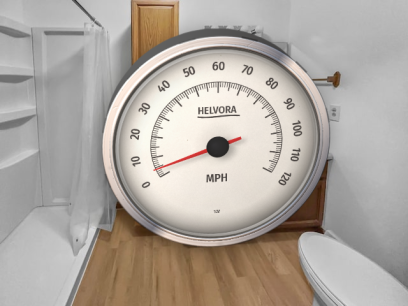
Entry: 5mph
